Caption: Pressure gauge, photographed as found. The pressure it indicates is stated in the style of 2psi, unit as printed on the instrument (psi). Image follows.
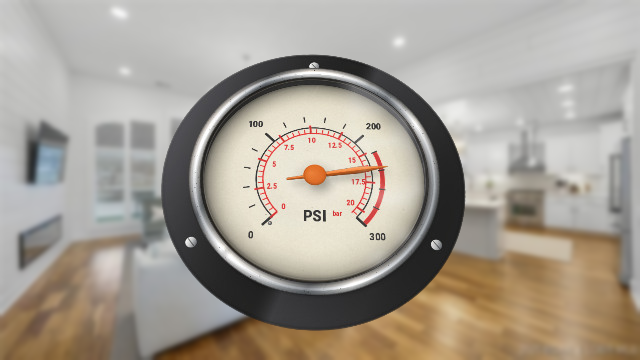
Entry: 240psi
